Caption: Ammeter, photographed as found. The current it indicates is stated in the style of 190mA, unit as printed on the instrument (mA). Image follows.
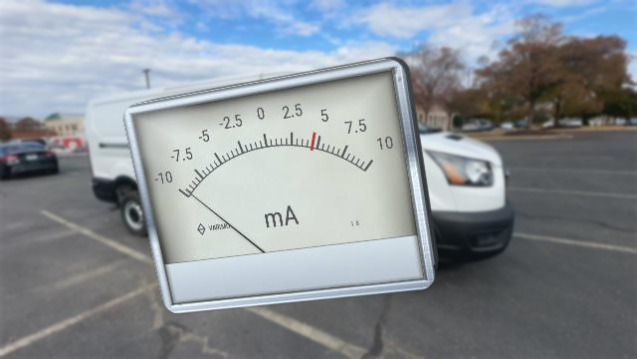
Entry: -9.5mA
